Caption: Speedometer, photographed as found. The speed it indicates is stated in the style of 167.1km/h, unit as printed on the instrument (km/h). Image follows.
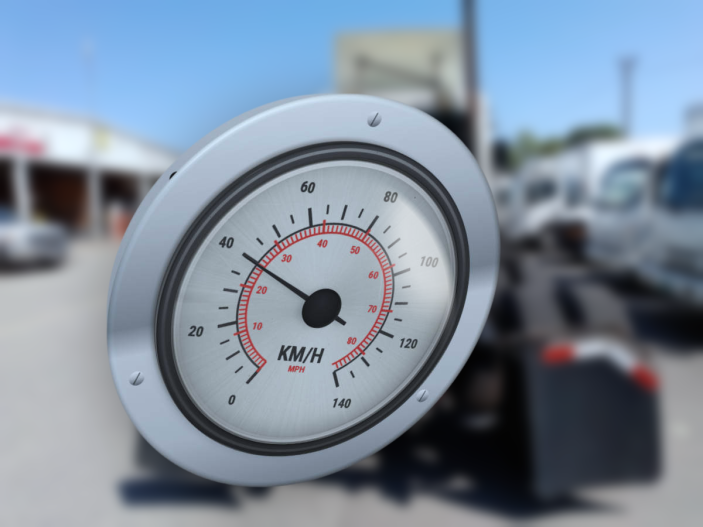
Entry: 40km/h
